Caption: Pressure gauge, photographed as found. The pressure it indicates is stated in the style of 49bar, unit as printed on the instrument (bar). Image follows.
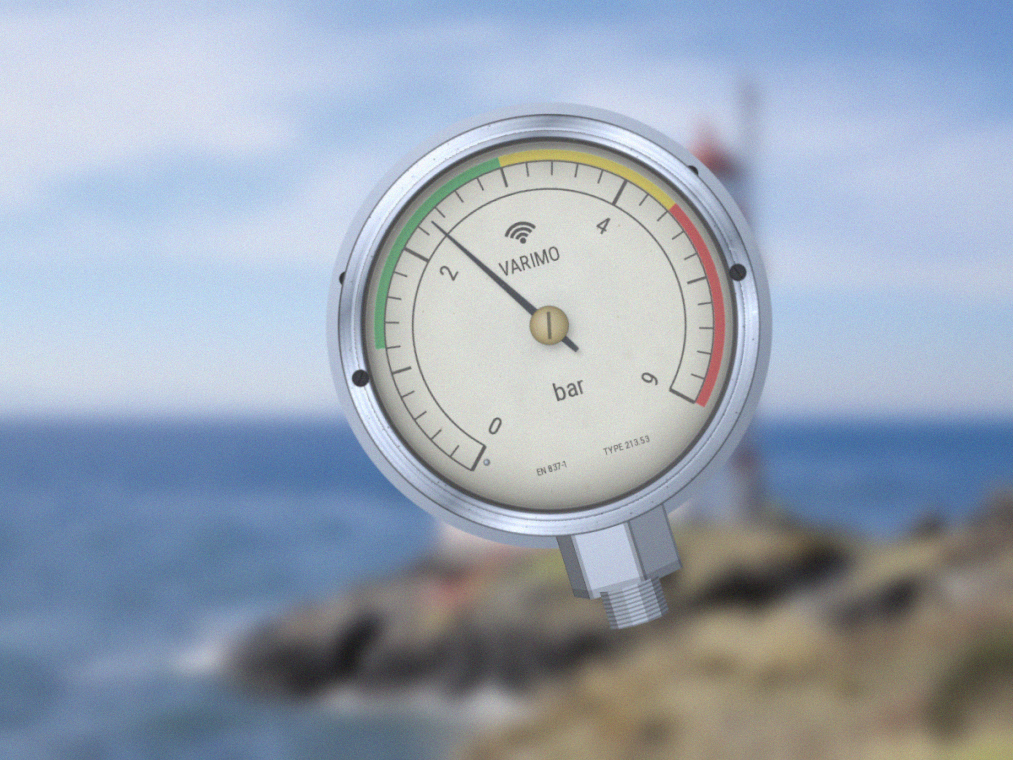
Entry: 2.3bar
